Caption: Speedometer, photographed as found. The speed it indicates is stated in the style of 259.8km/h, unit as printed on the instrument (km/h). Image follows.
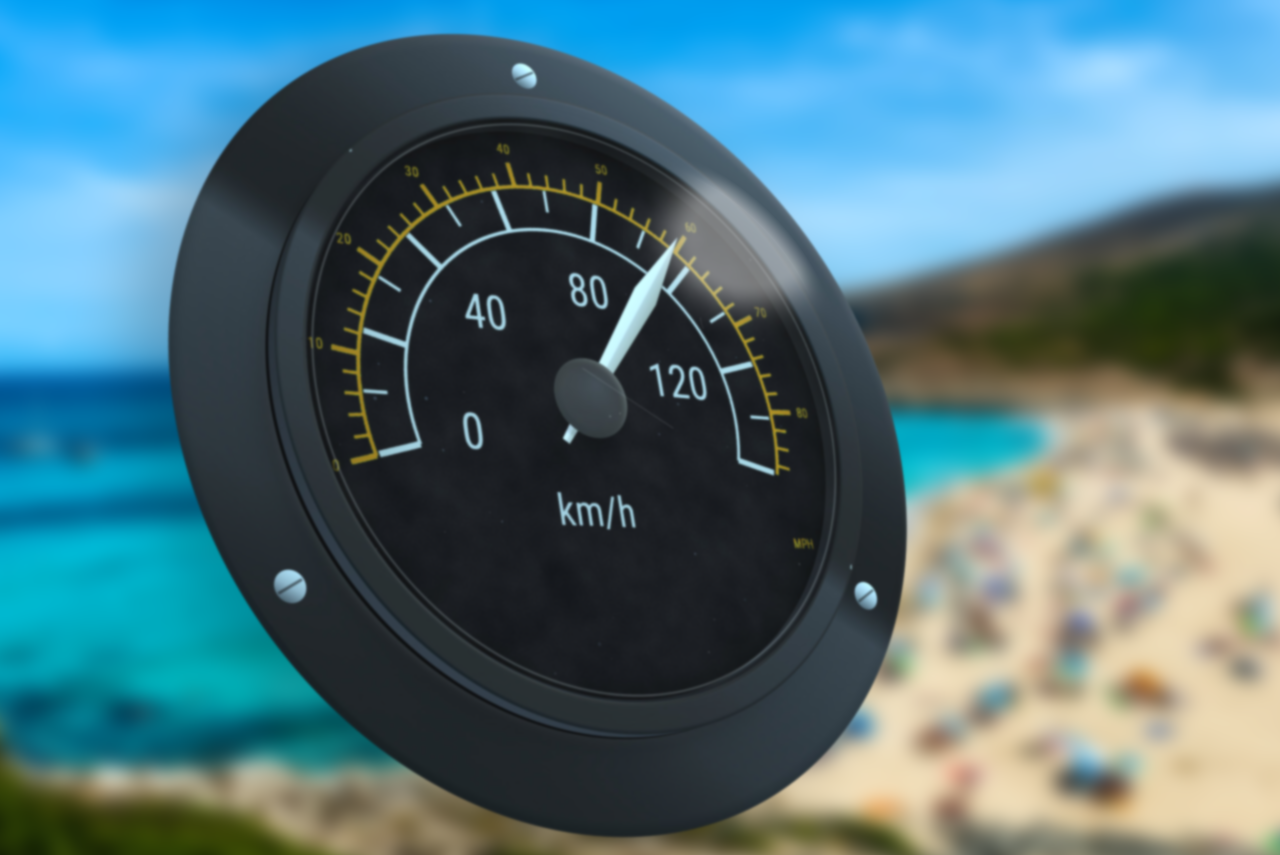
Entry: 95km/h
